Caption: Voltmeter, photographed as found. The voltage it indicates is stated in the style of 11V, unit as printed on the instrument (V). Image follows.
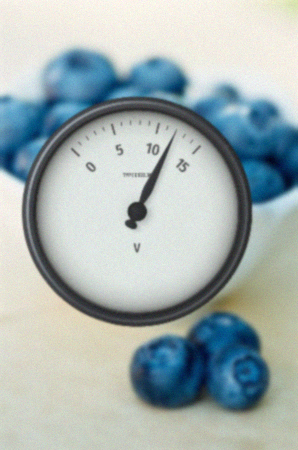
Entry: 12V
